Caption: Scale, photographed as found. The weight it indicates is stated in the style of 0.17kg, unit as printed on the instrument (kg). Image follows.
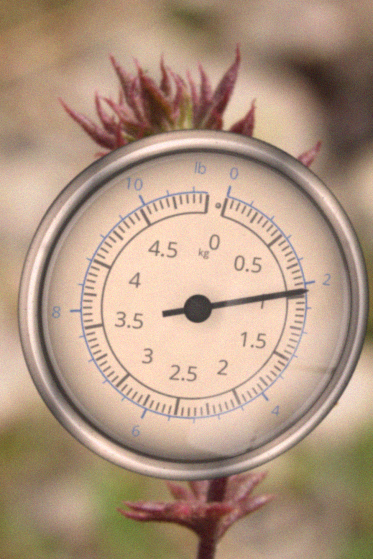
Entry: 0.95kg
